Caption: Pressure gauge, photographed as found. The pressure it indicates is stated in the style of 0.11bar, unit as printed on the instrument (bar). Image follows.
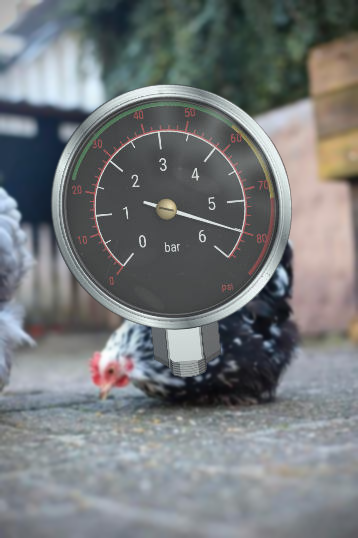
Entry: 5.5bar
